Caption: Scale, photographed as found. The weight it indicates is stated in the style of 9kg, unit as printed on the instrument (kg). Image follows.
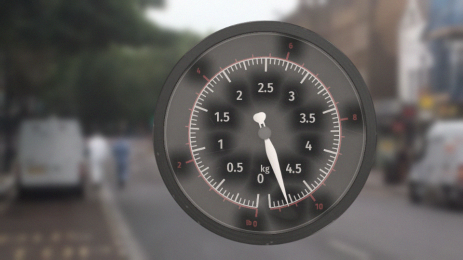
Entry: 4.8kg
